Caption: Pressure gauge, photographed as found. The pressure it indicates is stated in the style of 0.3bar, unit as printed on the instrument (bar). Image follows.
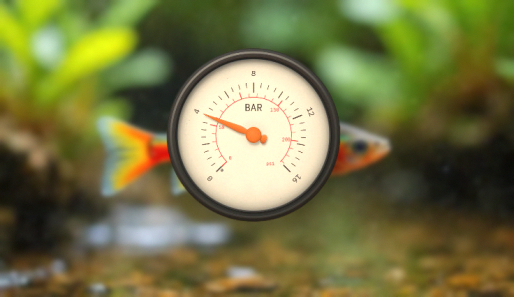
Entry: 4bar
